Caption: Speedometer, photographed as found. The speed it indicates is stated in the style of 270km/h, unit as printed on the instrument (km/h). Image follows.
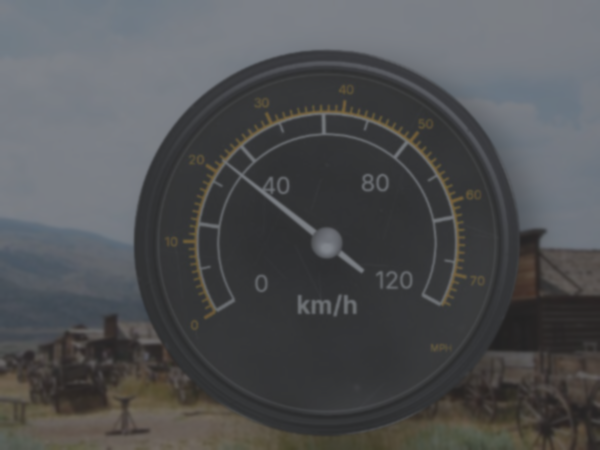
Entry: 35km/h
